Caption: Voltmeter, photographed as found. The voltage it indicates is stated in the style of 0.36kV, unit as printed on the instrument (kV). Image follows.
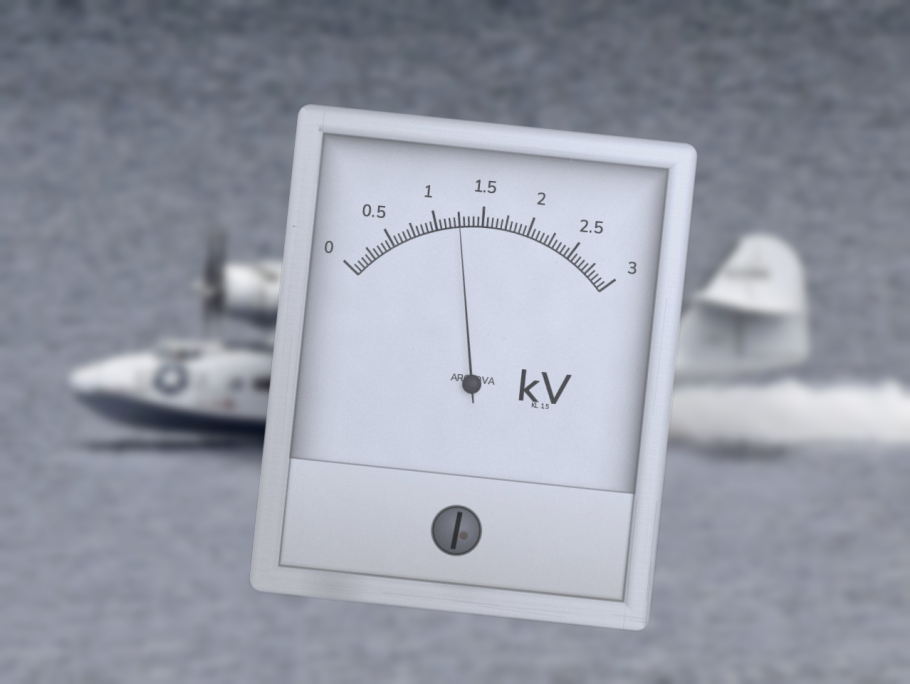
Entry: 1.25kV
